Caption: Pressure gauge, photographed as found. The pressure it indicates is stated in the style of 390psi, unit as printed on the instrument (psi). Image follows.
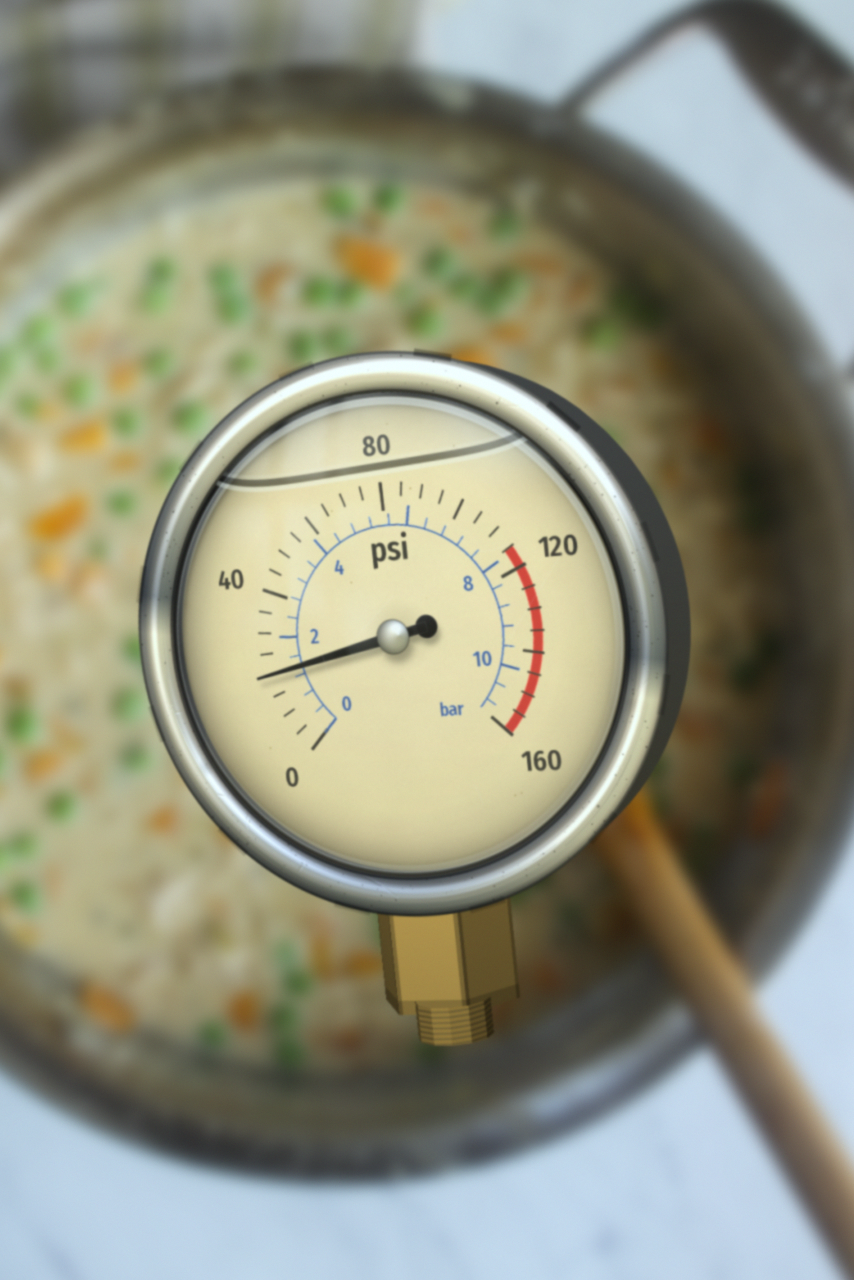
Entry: 20psi
